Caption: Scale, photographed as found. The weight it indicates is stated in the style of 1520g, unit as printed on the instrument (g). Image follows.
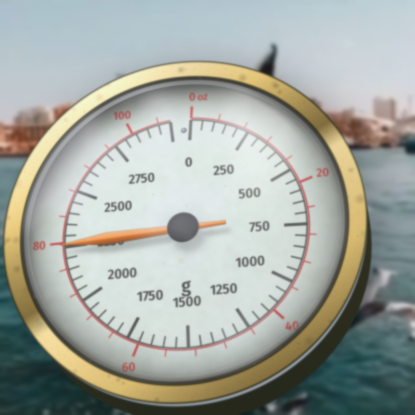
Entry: 2250g
